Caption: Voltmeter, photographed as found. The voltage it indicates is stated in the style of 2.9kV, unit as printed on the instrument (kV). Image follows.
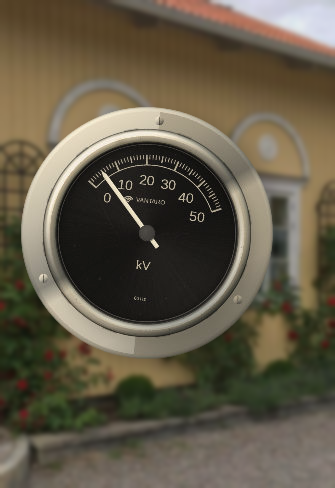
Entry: 5kV
